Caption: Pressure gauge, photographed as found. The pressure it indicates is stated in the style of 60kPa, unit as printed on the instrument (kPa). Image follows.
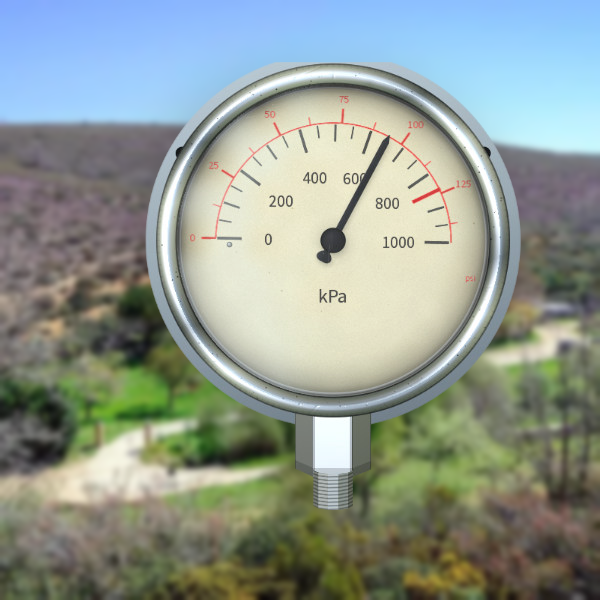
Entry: 650kPa
